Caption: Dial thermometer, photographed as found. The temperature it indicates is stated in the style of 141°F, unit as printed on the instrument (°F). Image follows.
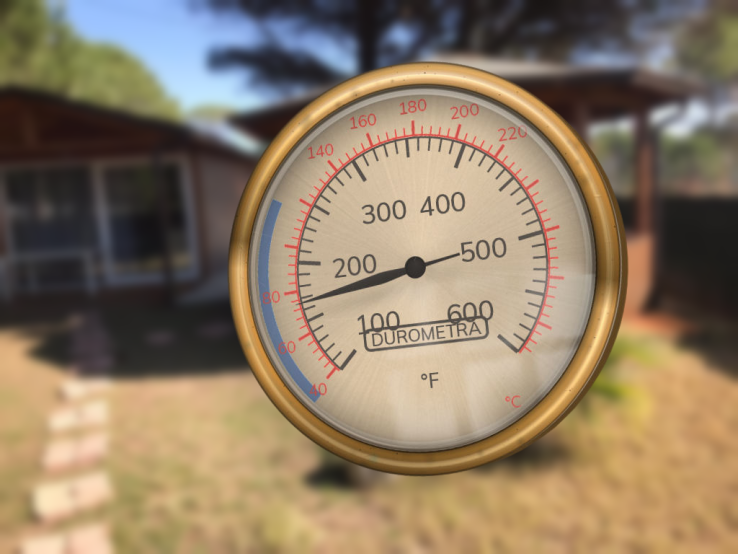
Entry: 165°F
